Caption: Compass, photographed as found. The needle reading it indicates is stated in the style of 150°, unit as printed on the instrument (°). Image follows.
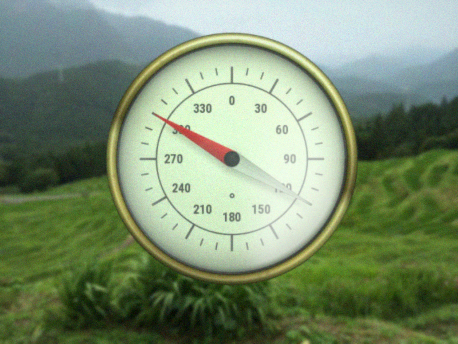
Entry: 300°
